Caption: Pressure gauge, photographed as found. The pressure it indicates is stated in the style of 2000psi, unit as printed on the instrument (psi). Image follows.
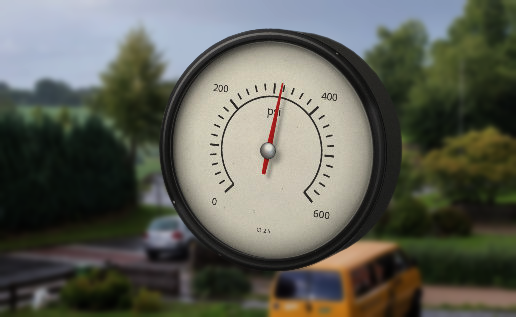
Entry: 320psi
